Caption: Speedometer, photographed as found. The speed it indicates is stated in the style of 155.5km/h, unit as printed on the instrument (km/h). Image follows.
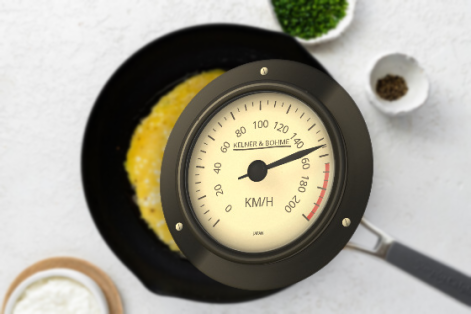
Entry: 155km/h
